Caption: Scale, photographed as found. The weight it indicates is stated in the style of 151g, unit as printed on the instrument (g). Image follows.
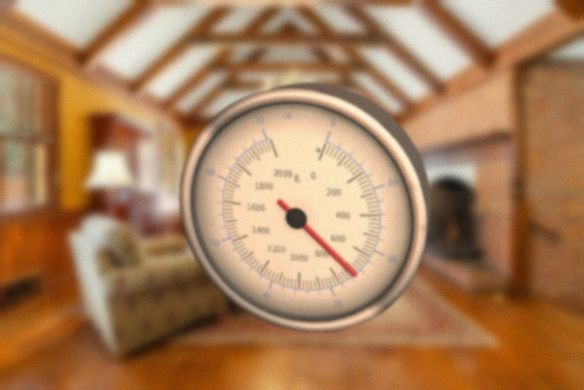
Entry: 700g
